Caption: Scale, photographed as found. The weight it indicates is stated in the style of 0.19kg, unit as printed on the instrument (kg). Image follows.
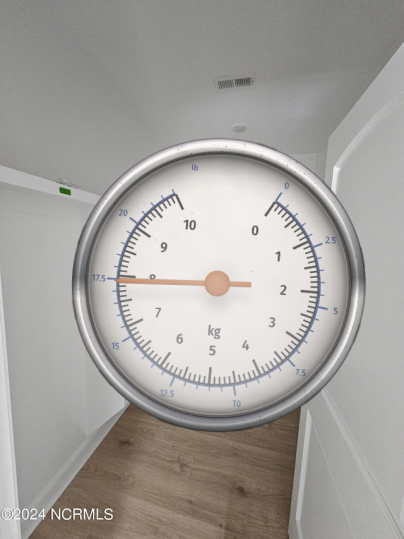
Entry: 7.9kg
